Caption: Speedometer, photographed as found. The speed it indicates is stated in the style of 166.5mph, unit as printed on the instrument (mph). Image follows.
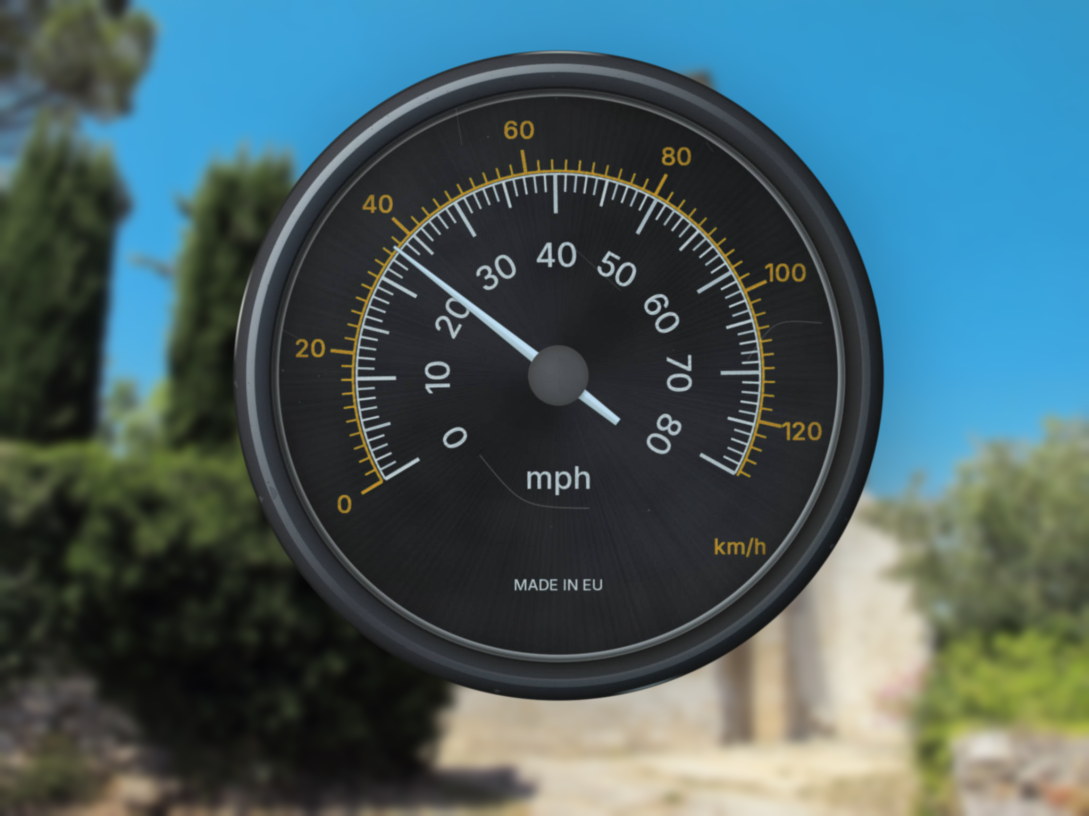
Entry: 23mph
